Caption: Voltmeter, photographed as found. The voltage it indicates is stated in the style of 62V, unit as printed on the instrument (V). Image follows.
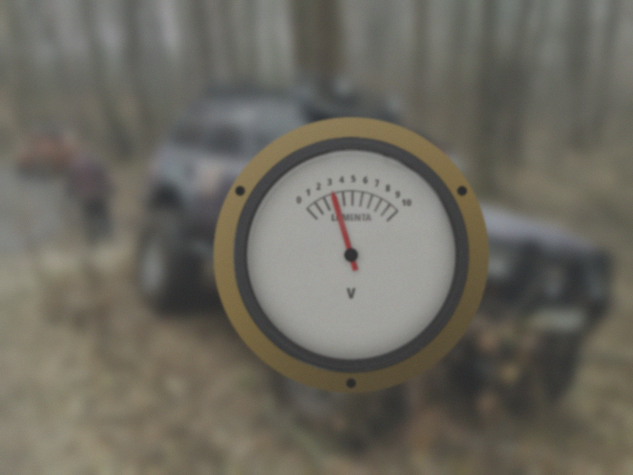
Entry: 3V
